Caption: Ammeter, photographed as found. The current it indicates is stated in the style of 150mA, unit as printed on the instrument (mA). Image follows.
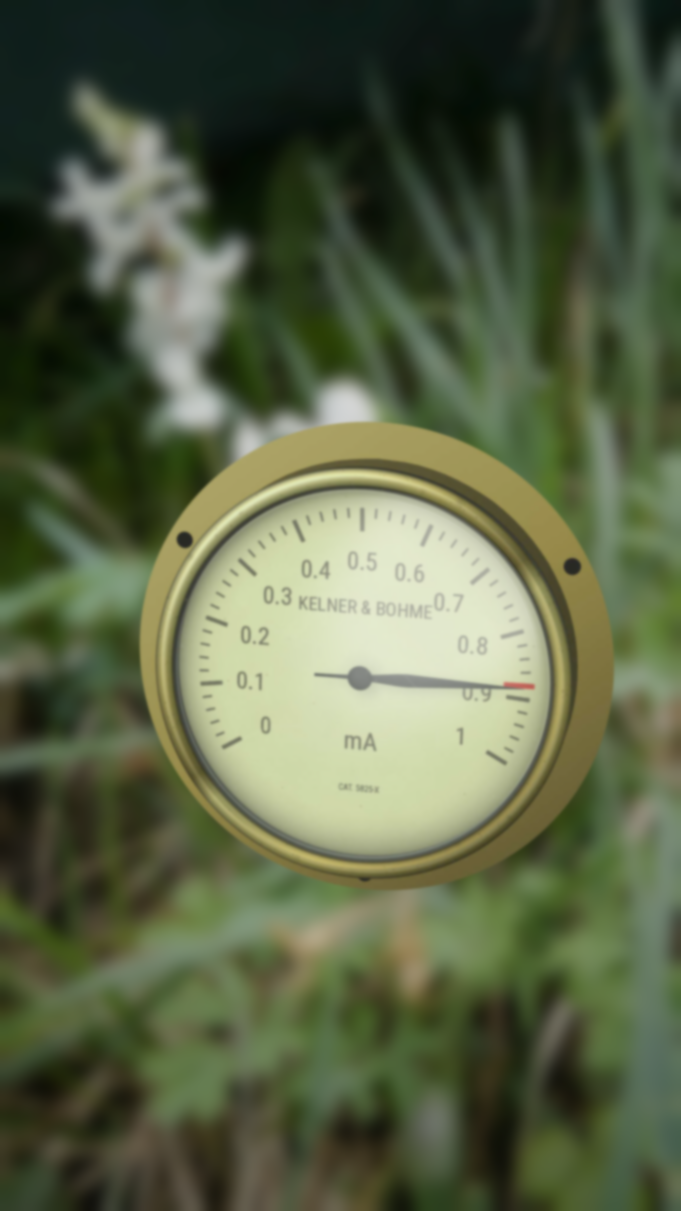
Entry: 0.88mA
